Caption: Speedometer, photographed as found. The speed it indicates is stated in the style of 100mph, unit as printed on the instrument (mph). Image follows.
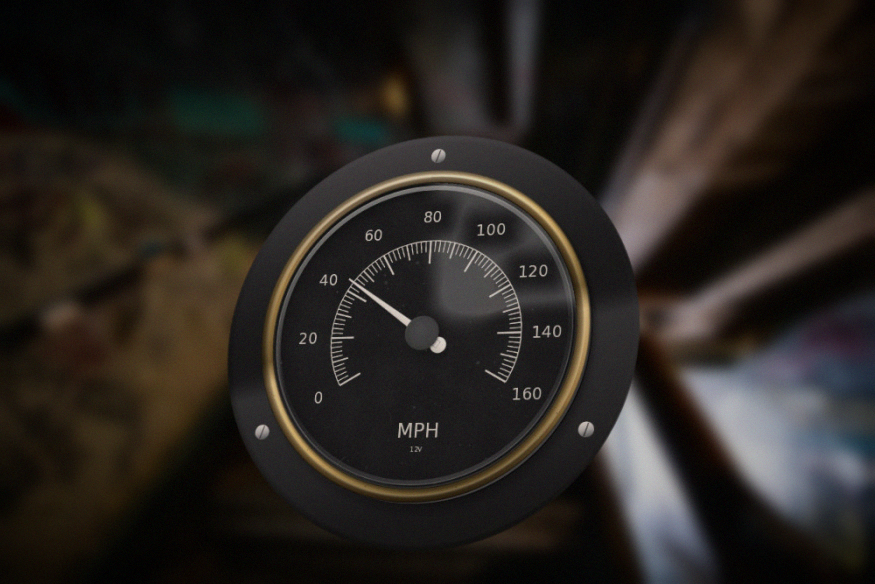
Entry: 44mph
